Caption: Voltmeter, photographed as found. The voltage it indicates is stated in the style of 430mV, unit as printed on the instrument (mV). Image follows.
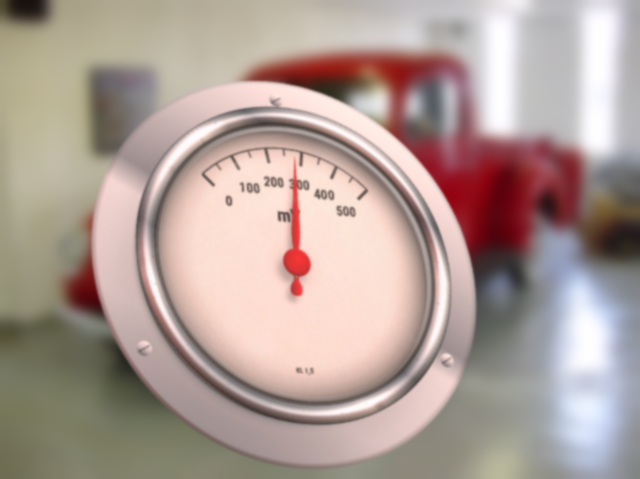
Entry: 275mV
